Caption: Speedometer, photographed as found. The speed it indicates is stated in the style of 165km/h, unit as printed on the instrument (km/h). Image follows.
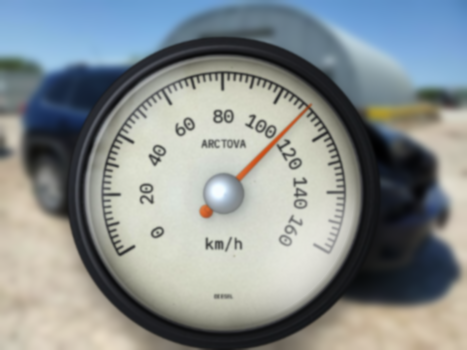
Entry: 110km/h
